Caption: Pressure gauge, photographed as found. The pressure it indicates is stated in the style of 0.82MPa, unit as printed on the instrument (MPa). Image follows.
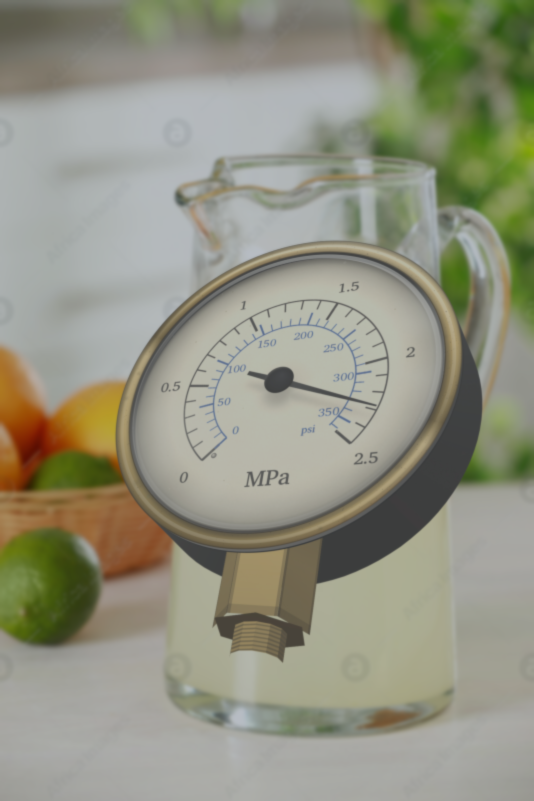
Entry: 2.3MPa
